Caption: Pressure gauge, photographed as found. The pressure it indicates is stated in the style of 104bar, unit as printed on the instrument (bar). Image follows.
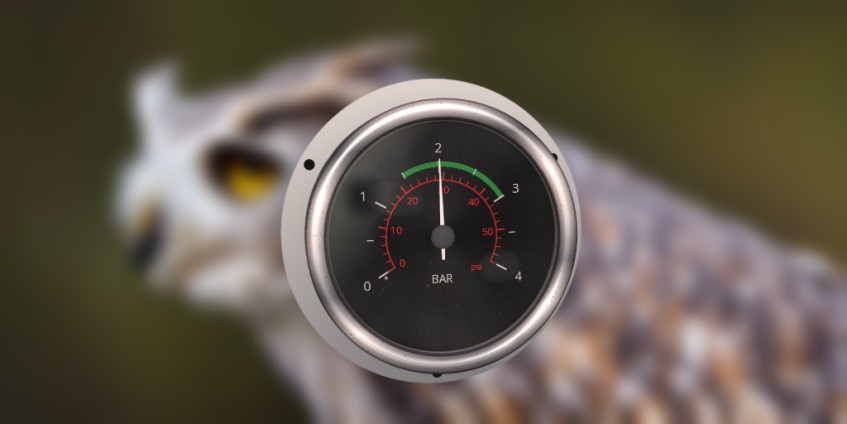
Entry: 2bar
